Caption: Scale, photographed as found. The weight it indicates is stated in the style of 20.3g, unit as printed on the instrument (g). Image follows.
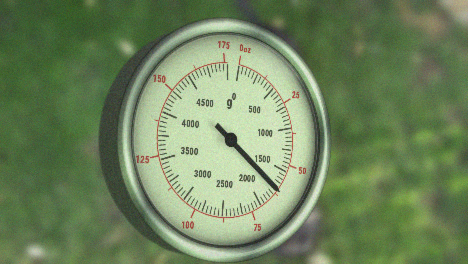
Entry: 1750g
